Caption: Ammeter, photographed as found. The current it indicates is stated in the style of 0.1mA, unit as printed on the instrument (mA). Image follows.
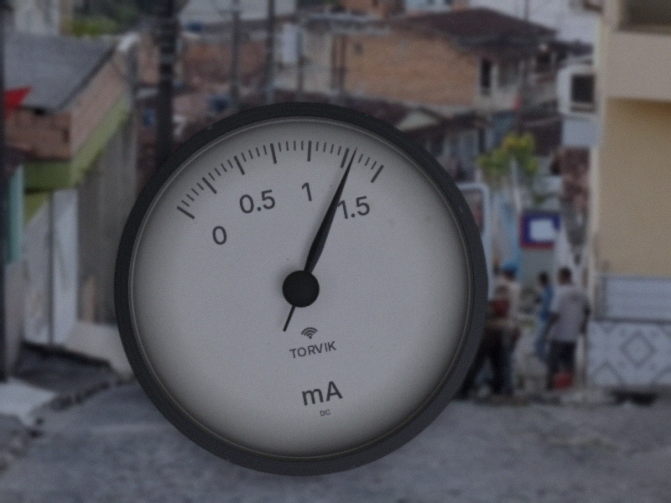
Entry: 1.3mA
